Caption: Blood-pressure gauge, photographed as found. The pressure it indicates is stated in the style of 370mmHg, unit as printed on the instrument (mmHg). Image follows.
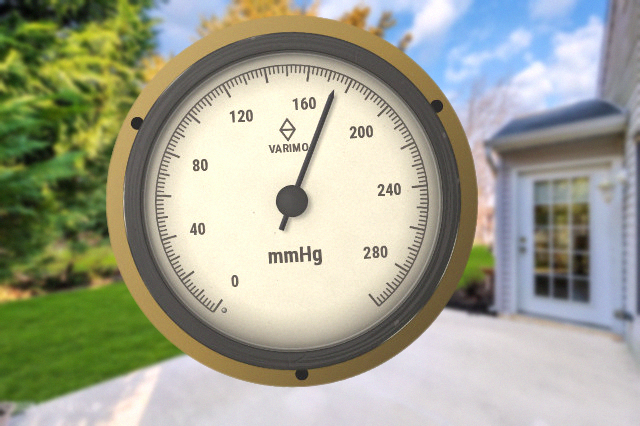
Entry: 174mmHg
